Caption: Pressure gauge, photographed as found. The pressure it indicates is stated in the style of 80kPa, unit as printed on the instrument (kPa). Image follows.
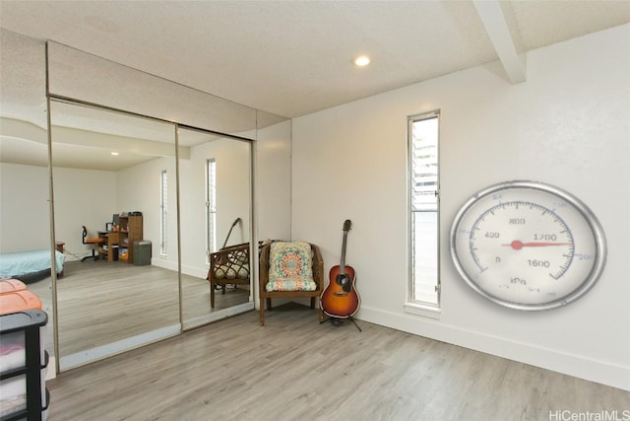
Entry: 1300kPa
